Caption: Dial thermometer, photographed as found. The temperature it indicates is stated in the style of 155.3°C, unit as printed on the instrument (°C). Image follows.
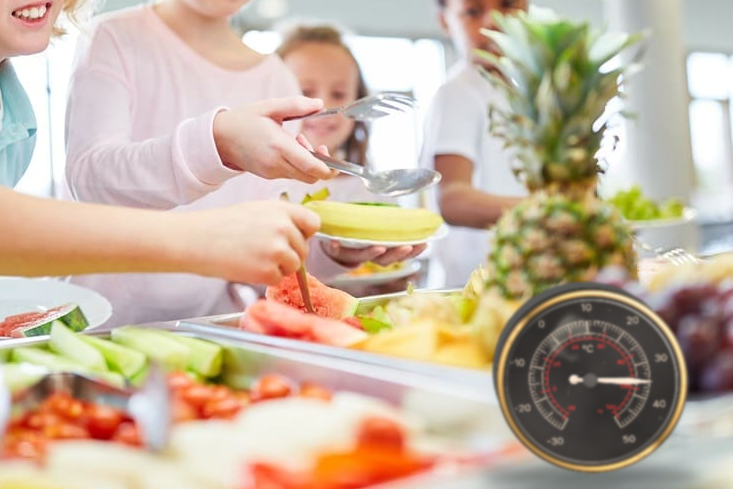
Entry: 35°C
